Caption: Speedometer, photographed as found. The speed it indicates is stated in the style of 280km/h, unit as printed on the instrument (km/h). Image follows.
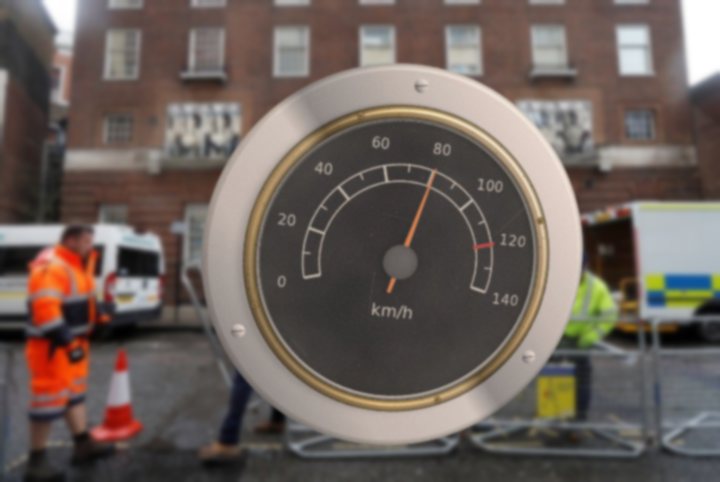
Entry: 80km/h
